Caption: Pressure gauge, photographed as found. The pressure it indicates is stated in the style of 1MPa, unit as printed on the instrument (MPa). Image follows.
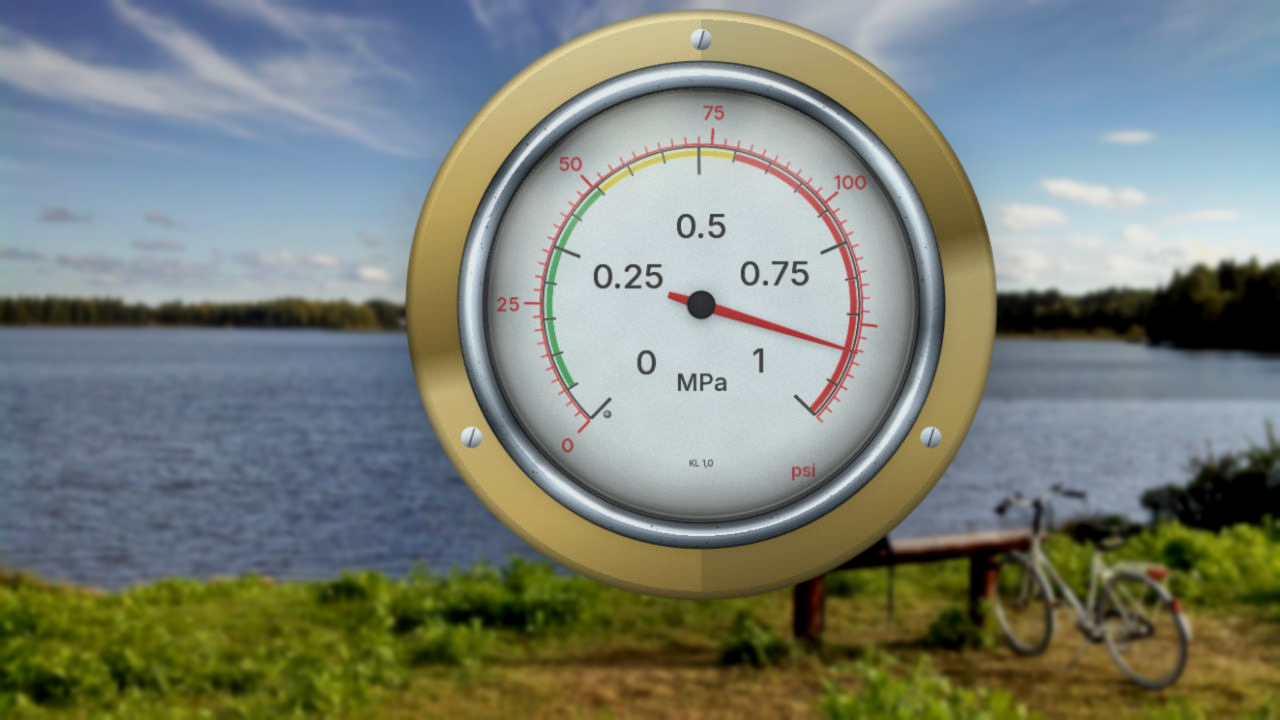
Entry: 0.9MPa
